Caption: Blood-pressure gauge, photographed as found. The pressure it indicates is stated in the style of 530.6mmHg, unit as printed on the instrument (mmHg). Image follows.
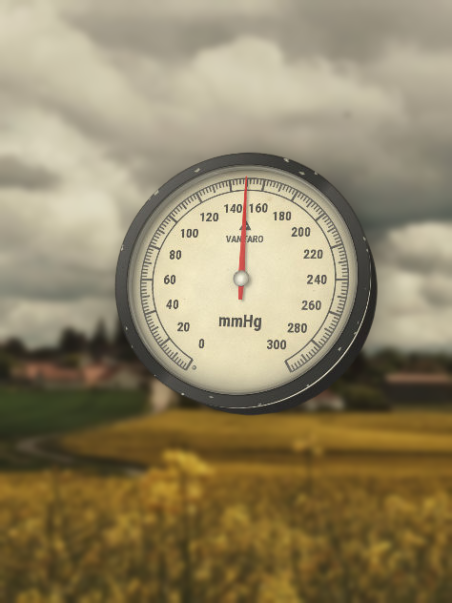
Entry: 150mmHg
